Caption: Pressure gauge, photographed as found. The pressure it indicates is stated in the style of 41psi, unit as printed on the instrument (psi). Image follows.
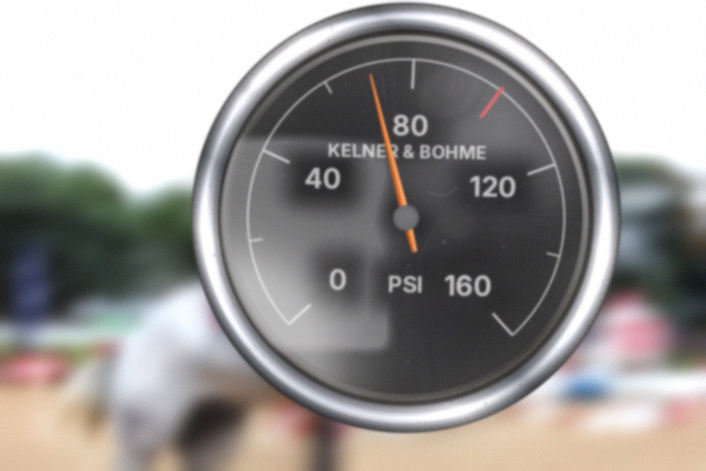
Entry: 70psi
